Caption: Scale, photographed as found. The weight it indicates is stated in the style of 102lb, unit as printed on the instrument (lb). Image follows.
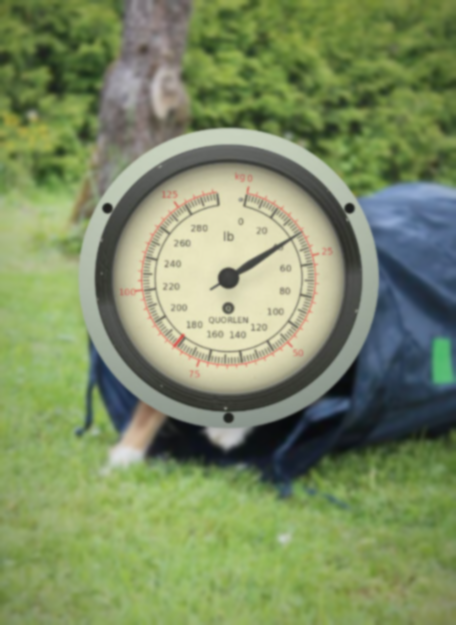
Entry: 40lb
